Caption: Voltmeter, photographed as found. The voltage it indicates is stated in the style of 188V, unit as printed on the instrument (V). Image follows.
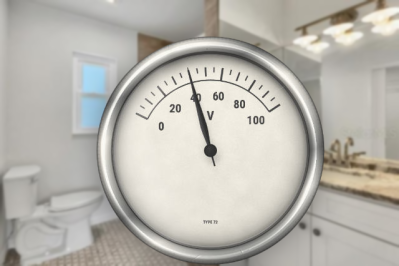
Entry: 40V
